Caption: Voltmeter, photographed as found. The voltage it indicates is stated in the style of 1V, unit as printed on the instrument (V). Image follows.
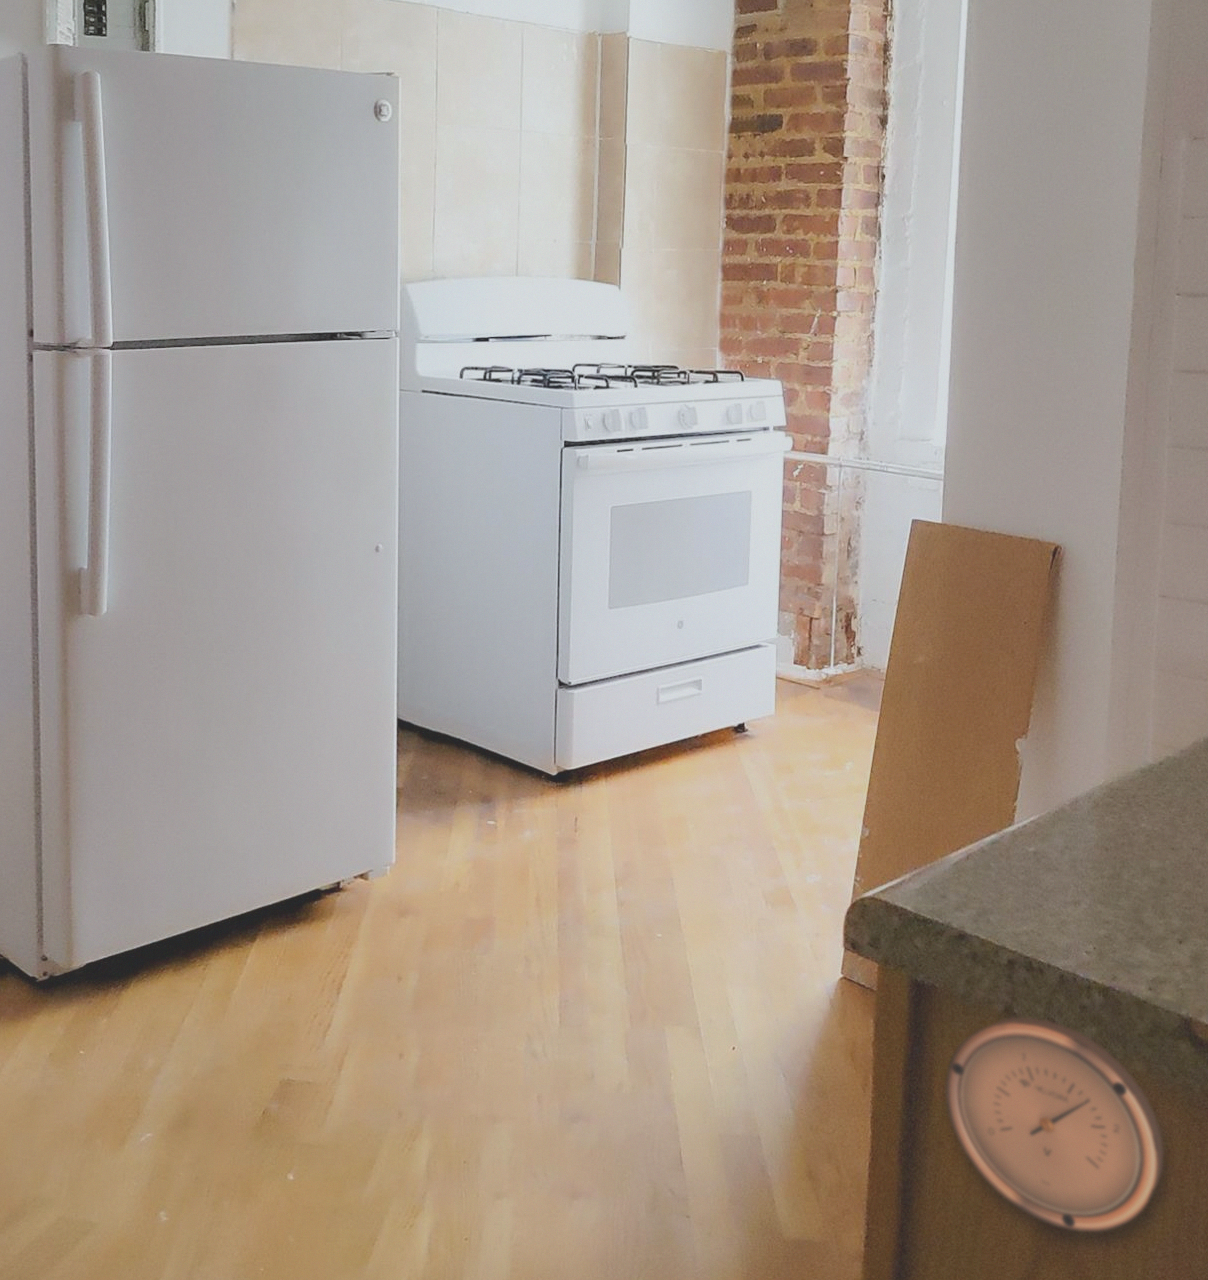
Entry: 1.7V
